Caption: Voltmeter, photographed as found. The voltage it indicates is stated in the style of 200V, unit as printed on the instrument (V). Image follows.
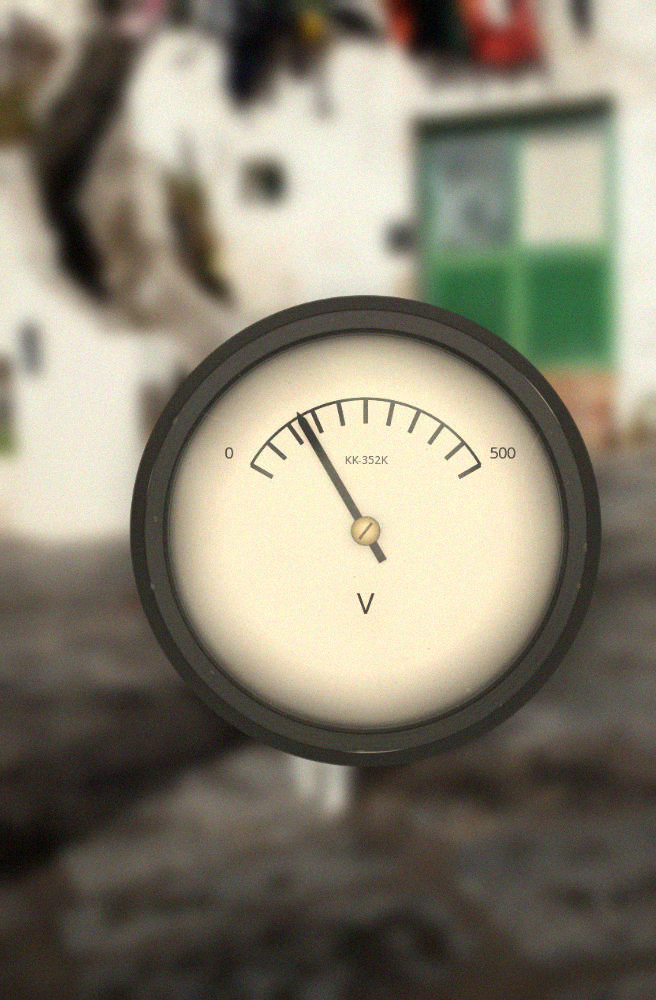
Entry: 125V
